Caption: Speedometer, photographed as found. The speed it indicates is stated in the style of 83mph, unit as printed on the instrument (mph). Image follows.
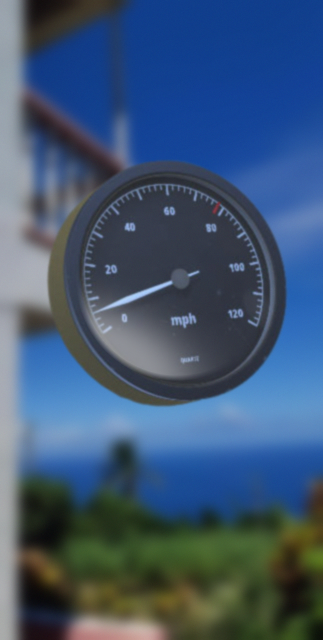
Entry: 6mph
